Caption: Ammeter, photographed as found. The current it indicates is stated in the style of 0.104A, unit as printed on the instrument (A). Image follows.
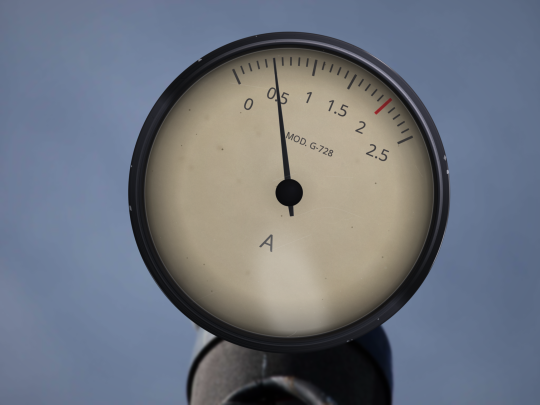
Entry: 0.5A
